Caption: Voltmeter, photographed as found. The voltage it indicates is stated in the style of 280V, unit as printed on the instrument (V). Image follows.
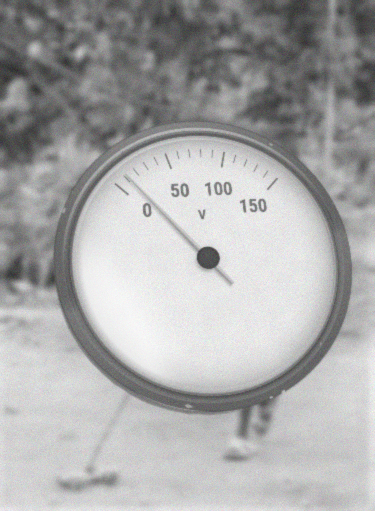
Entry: 10V
